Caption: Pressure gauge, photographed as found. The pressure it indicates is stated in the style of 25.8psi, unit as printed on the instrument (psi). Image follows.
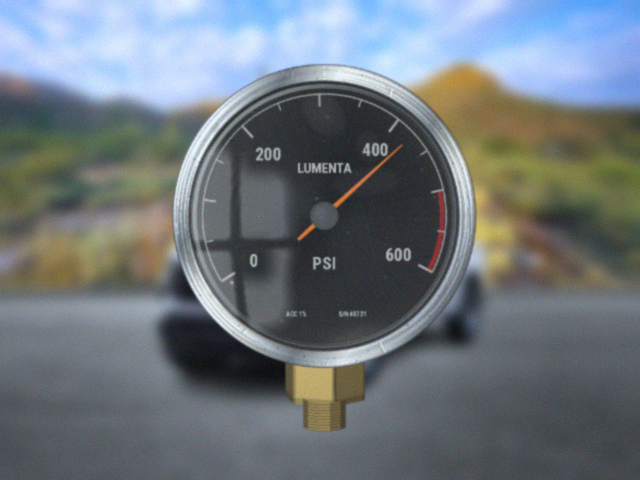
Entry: 425psi
